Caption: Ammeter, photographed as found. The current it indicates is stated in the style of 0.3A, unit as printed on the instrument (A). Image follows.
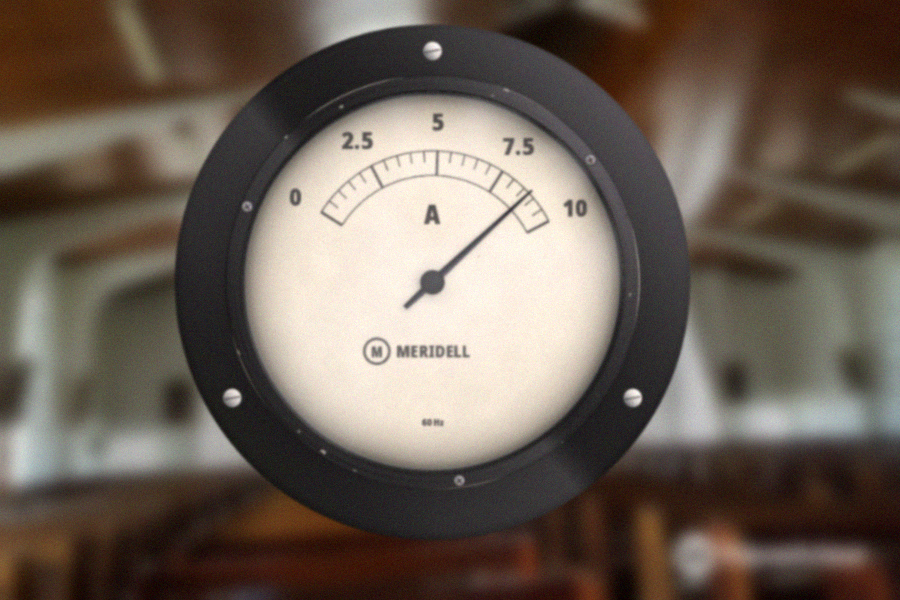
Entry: 8.75A
